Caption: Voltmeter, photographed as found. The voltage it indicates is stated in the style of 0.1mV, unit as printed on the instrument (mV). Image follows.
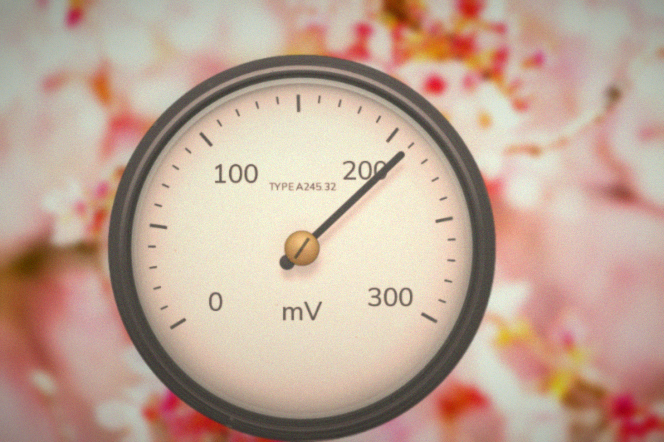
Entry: 210mV
